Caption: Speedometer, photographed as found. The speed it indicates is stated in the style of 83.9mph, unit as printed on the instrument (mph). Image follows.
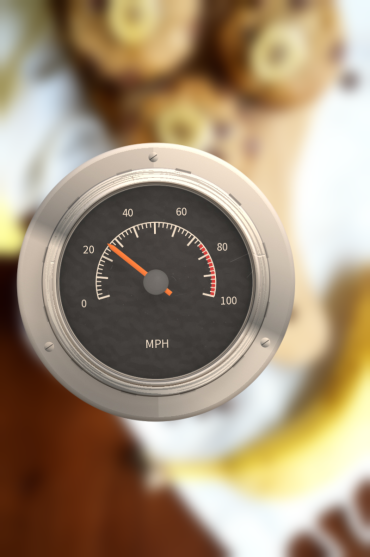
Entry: 26mph
